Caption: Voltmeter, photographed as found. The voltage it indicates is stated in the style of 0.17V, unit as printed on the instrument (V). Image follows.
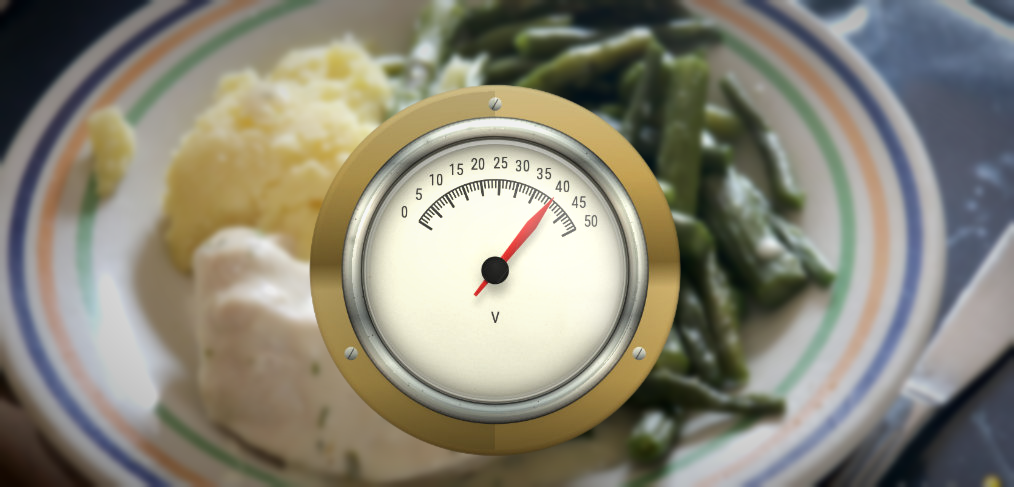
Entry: 40V
